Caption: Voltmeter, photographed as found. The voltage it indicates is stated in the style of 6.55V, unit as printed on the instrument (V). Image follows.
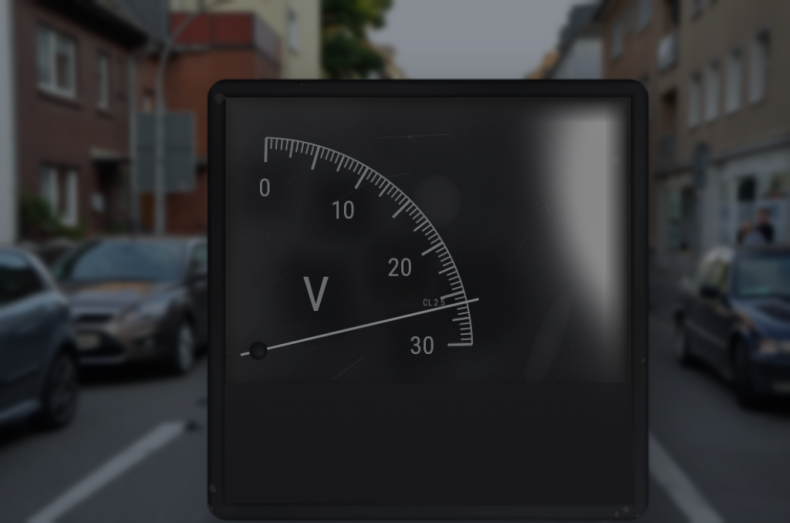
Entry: 26V
